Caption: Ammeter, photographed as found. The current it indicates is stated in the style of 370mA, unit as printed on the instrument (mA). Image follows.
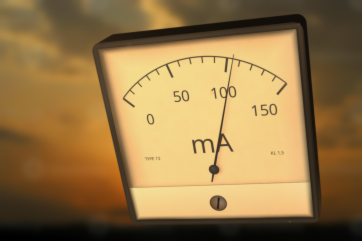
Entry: 105mA
